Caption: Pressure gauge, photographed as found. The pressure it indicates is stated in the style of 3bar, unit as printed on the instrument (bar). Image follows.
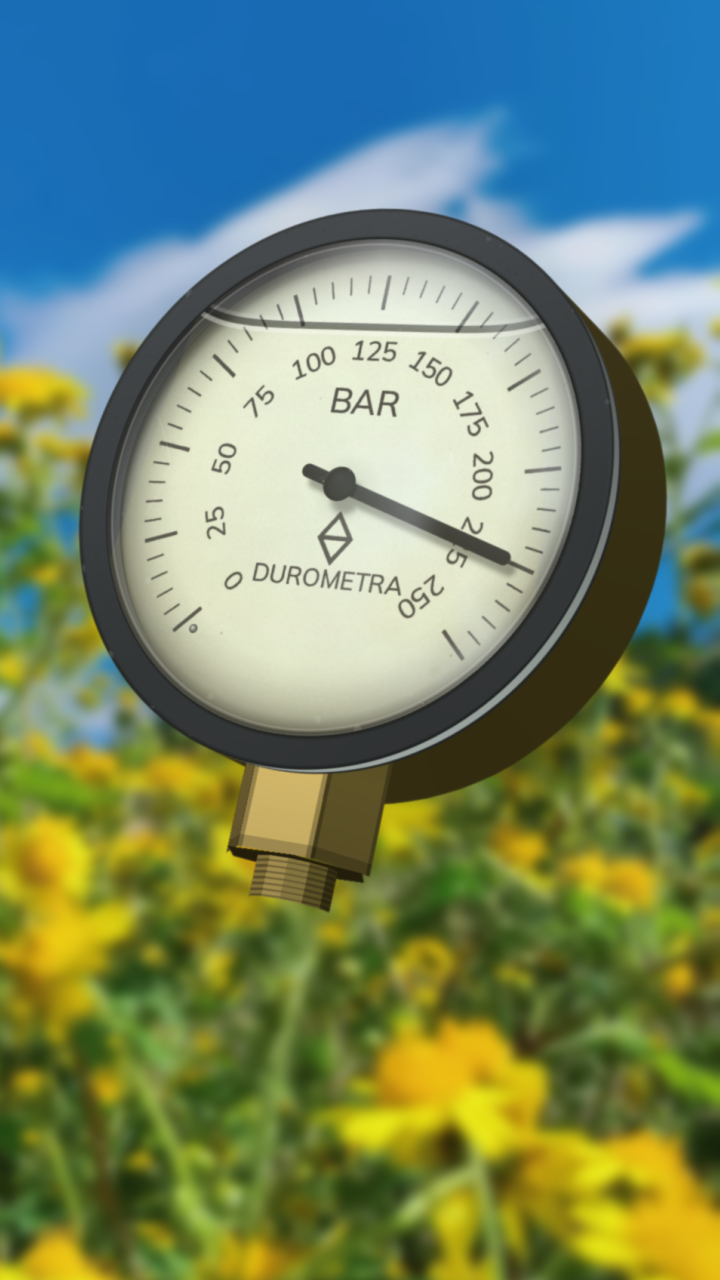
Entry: 225bar
